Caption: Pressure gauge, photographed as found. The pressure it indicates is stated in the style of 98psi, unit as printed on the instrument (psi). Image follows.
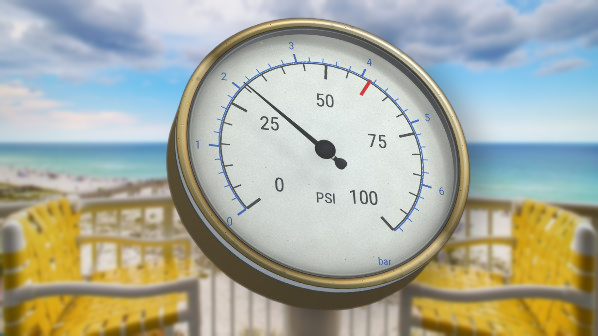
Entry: 30psi
